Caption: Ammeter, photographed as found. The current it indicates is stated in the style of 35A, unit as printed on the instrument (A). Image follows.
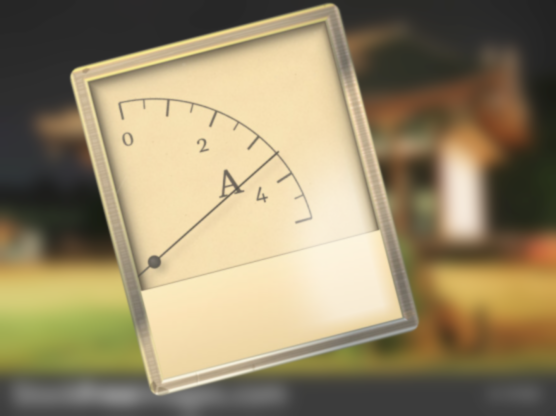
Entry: 3.5A
